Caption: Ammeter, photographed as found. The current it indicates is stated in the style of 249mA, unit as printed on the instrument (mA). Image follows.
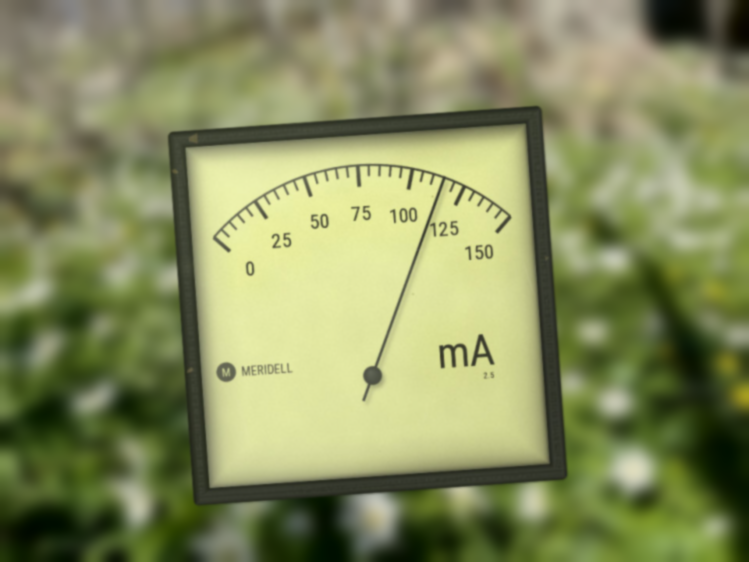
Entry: 115mA
